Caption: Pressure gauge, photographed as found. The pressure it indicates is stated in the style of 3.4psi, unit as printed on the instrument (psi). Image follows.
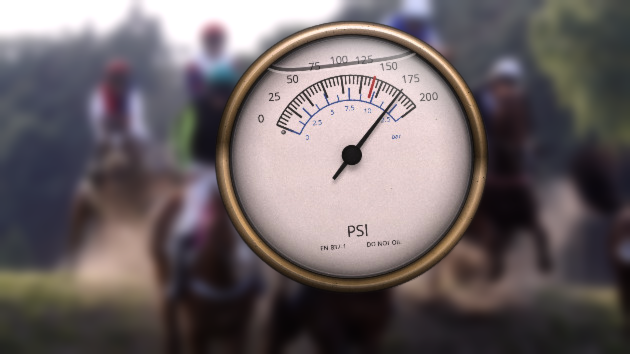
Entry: 175psi
